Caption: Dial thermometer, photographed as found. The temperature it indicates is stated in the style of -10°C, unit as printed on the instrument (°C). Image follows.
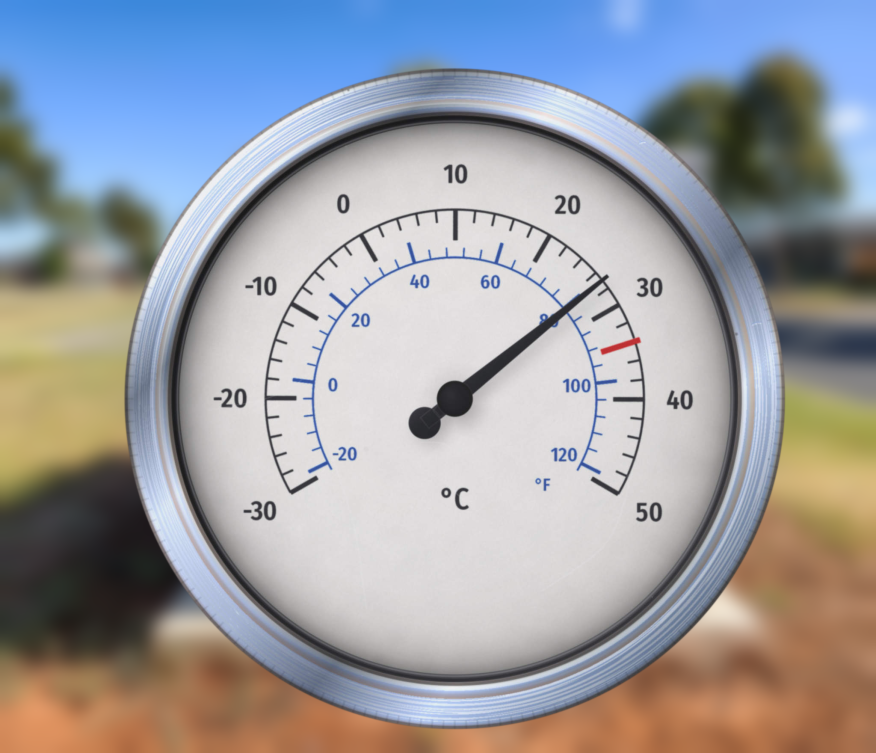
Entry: 27°C
